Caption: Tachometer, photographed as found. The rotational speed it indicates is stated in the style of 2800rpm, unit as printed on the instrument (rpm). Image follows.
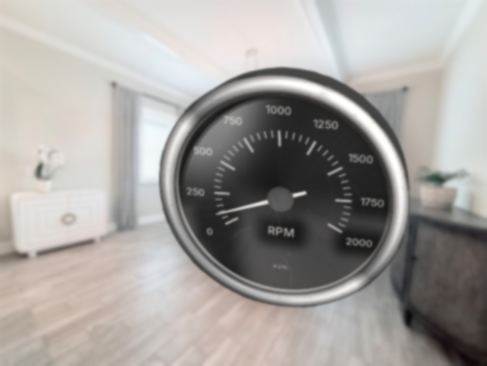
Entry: 100rpm
